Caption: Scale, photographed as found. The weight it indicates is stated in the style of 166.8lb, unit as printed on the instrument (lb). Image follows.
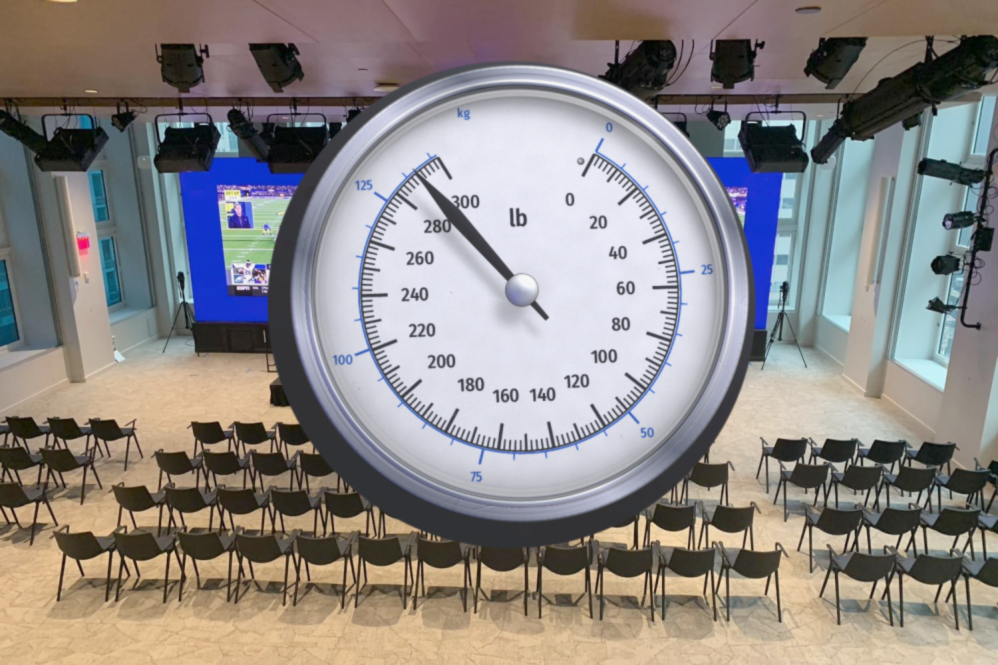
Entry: 290lb
